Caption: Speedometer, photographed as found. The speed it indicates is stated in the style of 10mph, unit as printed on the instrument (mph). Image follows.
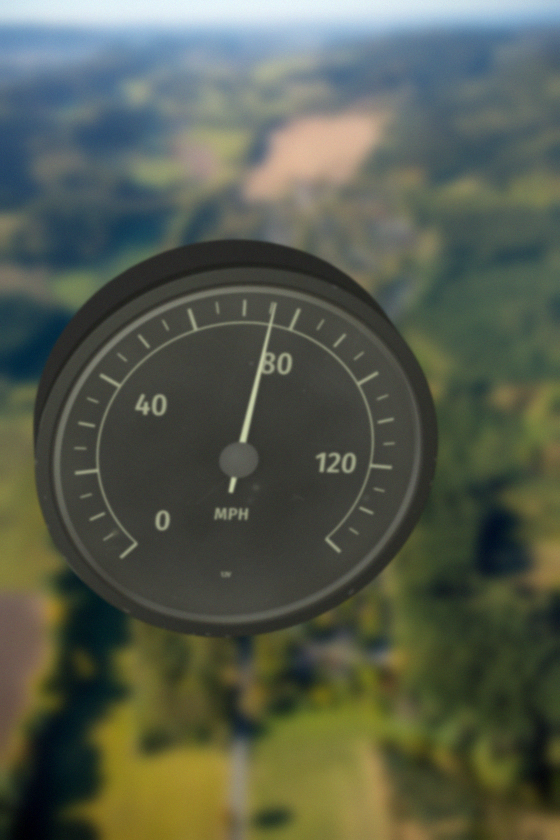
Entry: 75mph
